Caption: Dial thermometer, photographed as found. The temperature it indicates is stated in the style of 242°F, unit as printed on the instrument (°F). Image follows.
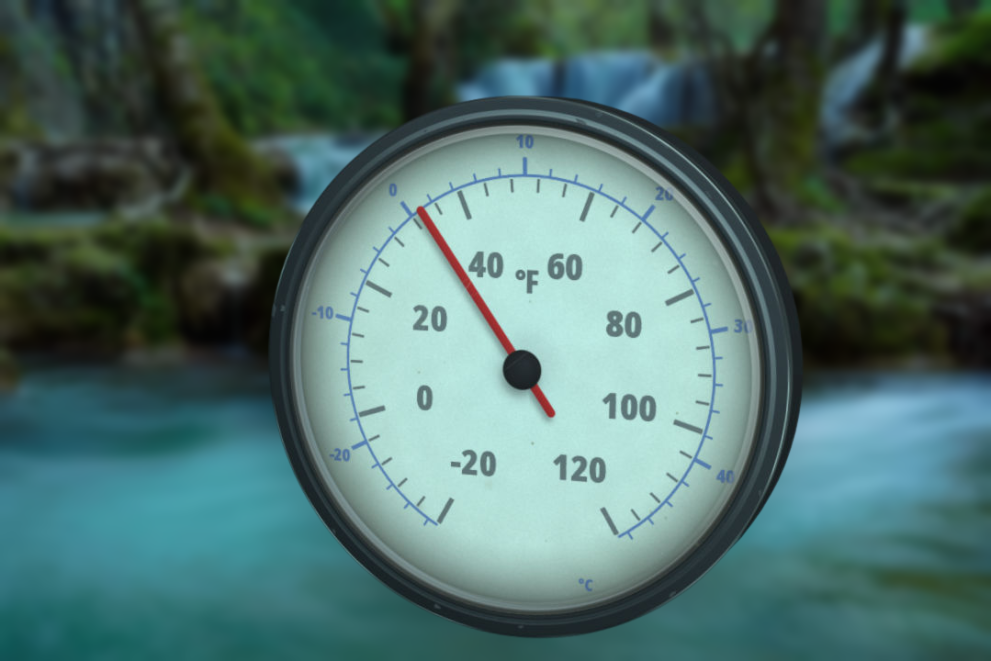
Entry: 34°F
